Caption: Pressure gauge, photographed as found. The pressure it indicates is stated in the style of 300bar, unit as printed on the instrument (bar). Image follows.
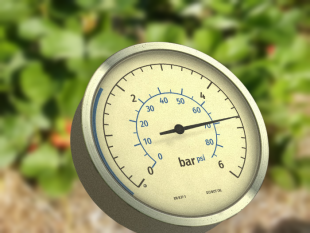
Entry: 4.8bar
